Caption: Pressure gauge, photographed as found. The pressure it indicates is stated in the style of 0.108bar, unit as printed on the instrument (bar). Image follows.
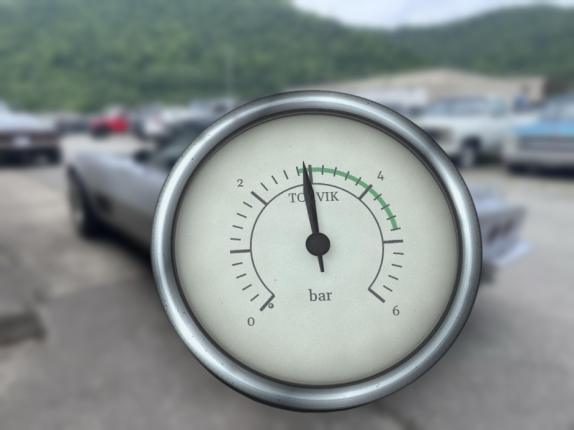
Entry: 2.9bar
